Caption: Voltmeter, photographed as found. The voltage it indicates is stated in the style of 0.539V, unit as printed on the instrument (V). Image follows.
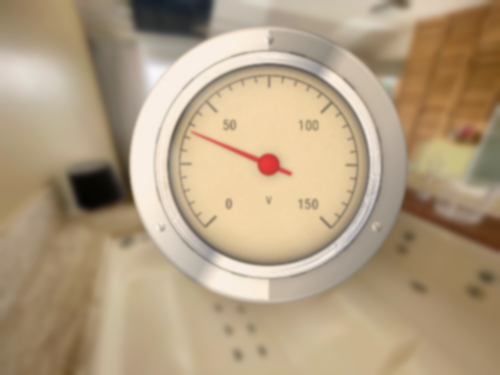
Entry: 37.5V
